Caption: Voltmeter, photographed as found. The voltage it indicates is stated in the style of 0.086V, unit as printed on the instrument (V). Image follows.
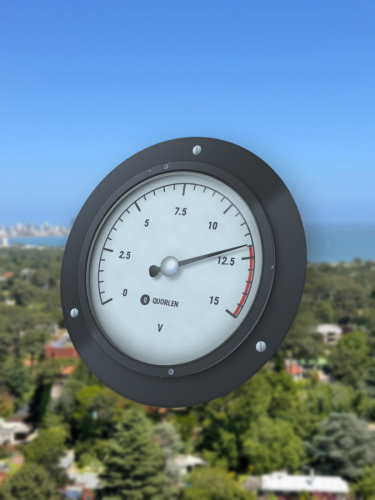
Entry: 12V
